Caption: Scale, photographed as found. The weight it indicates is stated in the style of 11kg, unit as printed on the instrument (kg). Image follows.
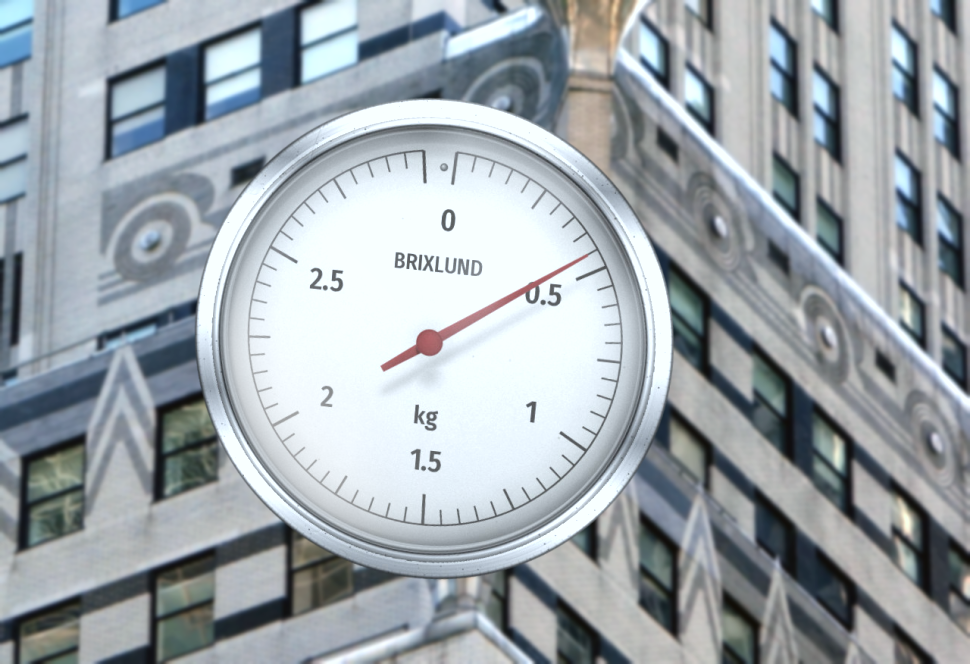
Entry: 0.45kg
